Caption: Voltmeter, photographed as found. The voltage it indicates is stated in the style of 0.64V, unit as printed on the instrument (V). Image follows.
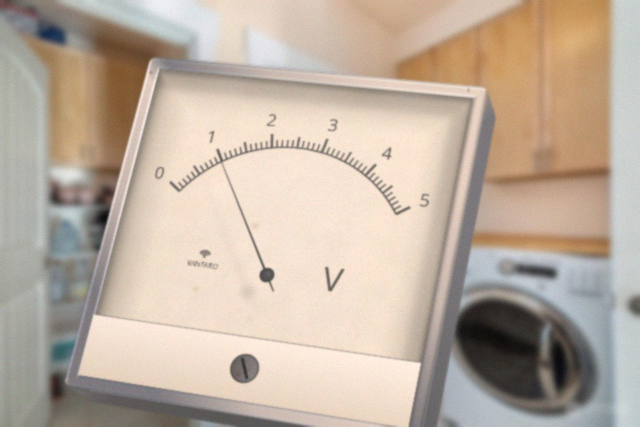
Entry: 1V
